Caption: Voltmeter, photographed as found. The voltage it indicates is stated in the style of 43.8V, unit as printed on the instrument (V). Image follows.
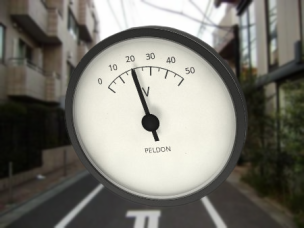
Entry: 20V
